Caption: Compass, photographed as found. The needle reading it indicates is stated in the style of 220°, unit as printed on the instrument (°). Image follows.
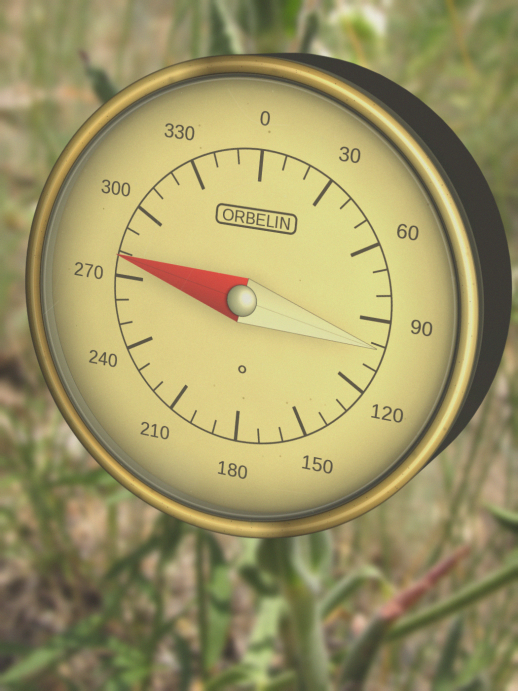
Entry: 280°
